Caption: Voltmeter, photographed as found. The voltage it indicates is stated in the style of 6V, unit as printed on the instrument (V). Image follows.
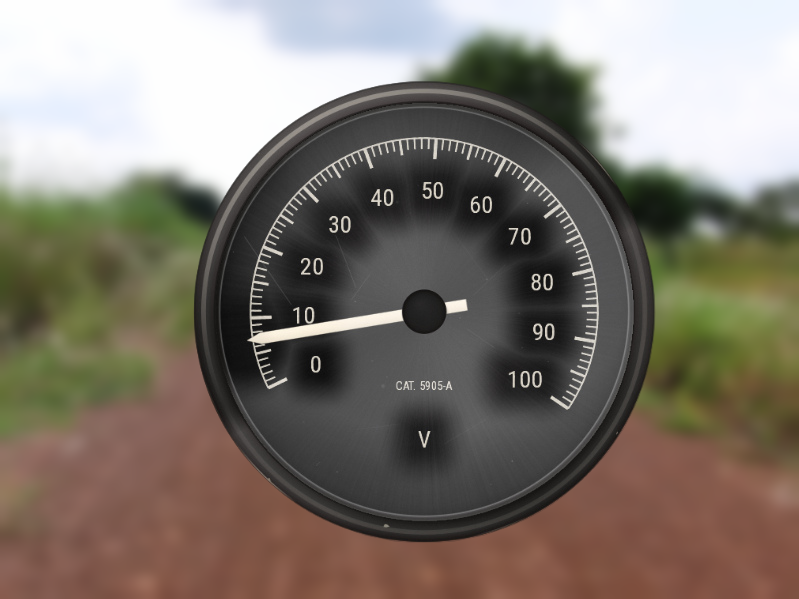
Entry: 7V
